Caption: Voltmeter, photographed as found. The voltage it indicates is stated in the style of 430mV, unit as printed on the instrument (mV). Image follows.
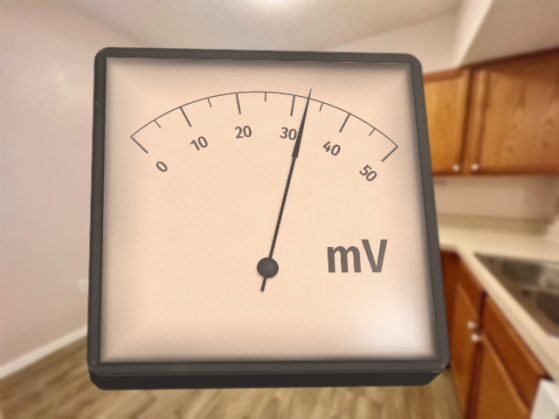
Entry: 32.5mV
